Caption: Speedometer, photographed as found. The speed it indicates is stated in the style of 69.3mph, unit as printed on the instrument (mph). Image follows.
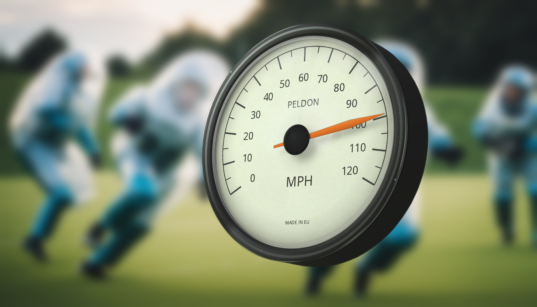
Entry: 100mph
